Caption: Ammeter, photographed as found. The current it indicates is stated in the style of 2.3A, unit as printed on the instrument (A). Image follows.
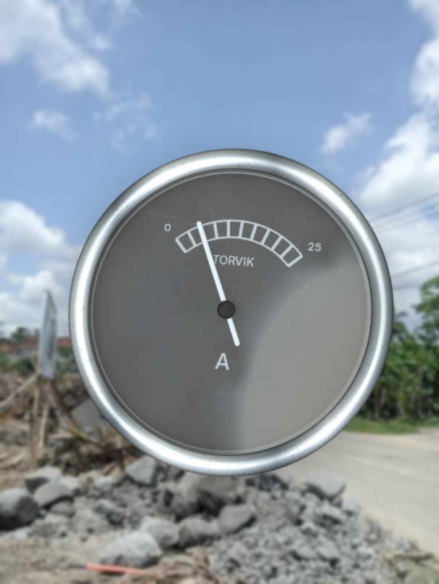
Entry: 5A
